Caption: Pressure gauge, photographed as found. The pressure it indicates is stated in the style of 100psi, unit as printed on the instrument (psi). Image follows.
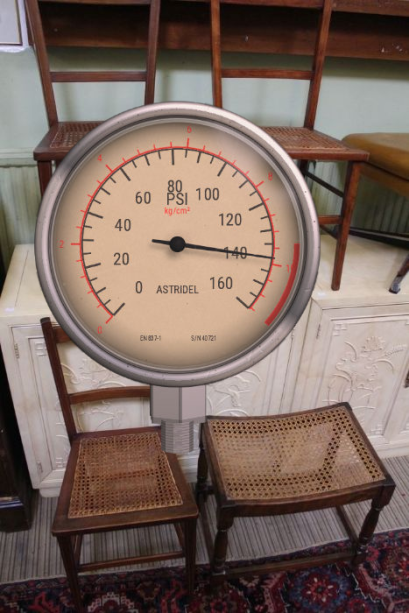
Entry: 140psi
